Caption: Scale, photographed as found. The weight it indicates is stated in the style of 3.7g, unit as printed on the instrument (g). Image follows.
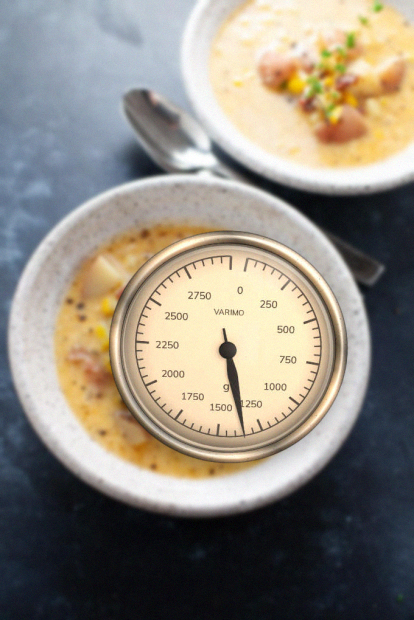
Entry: 1350g
